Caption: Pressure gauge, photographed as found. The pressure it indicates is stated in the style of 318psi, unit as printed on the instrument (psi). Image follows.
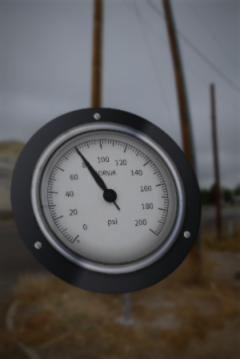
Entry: 80psi
